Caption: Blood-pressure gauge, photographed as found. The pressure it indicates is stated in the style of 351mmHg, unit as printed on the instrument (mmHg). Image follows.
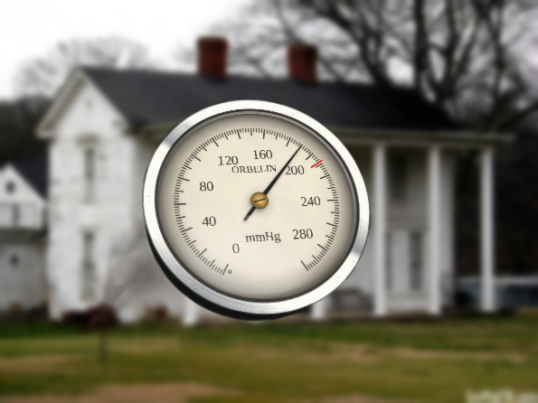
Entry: 190mmHg
